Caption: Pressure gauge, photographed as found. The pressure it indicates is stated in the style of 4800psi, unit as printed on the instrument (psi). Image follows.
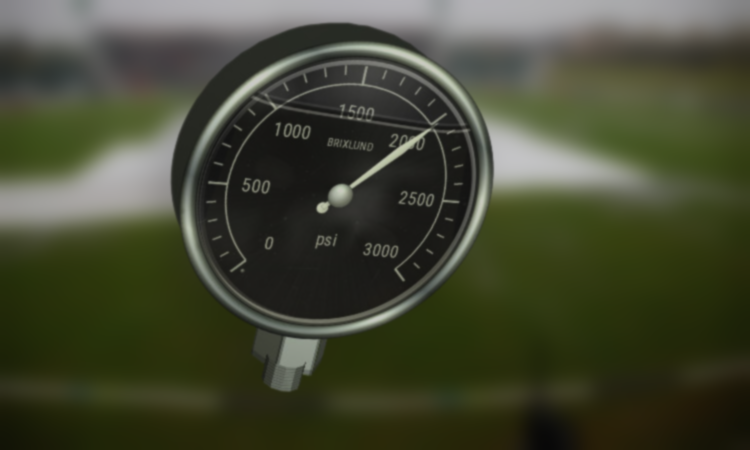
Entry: 2000psi
